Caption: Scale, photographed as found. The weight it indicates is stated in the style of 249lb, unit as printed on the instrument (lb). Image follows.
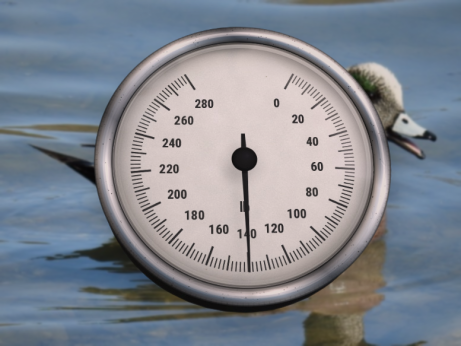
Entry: 140lb
